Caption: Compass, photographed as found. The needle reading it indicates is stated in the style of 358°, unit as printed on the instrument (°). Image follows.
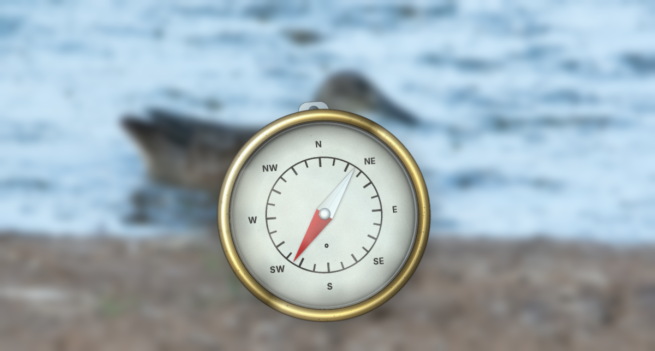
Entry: 217.5°
